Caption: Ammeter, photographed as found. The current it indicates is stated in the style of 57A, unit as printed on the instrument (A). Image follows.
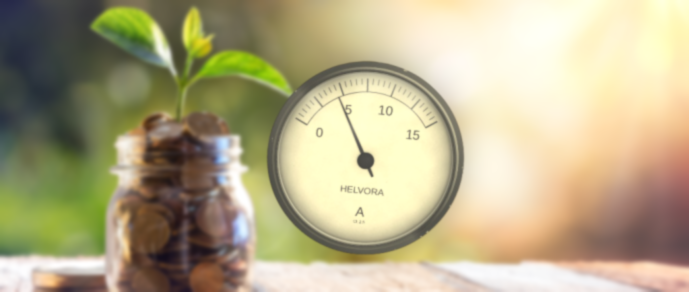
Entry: 4.5A
